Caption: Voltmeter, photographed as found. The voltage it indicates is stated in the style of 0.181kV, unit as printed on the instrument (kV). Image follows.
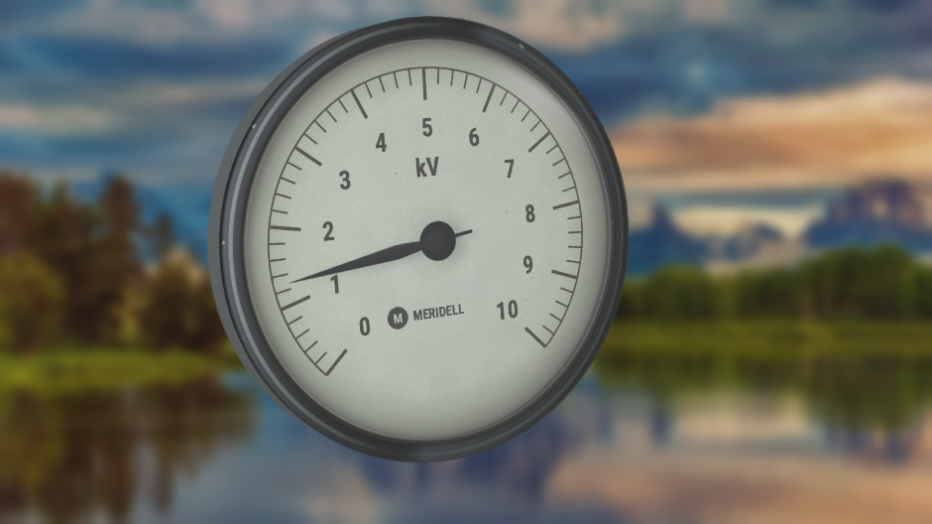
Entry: 1.3kV
